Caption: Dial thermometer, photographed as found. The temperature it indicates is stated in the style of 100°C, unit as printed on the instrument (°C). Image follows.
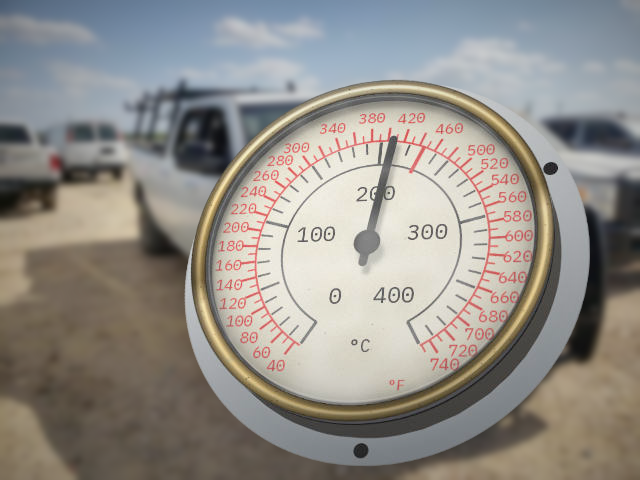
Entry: 210°C
